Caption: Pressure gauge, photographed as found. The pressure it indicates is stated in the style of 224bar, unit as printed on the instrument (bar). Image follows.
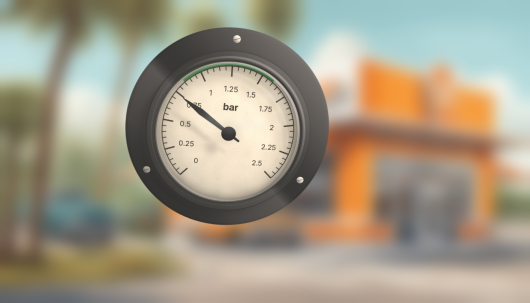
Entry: 0.75bar
